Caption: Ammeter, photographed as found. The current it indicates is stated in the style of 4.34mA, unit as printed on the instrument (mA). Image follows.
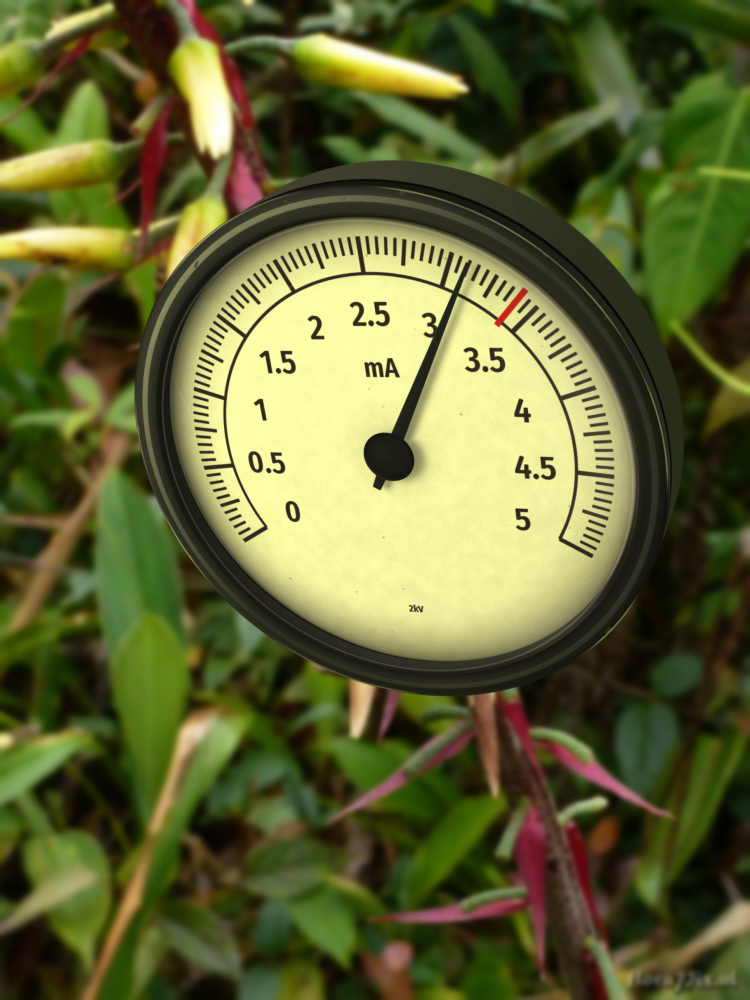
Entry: 3.1mA
